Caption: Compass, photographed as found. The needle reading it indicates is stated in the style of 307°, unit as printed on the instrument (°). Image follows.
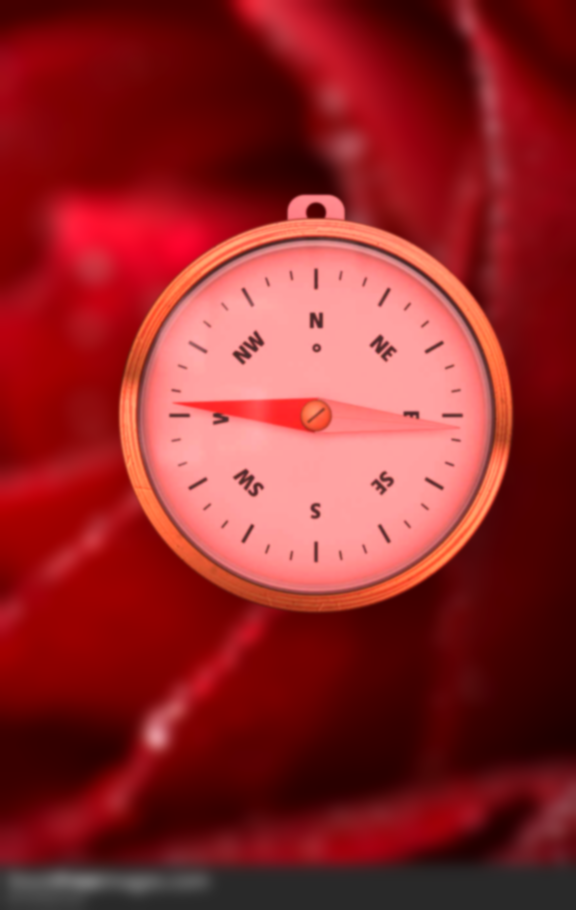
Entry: 275°
